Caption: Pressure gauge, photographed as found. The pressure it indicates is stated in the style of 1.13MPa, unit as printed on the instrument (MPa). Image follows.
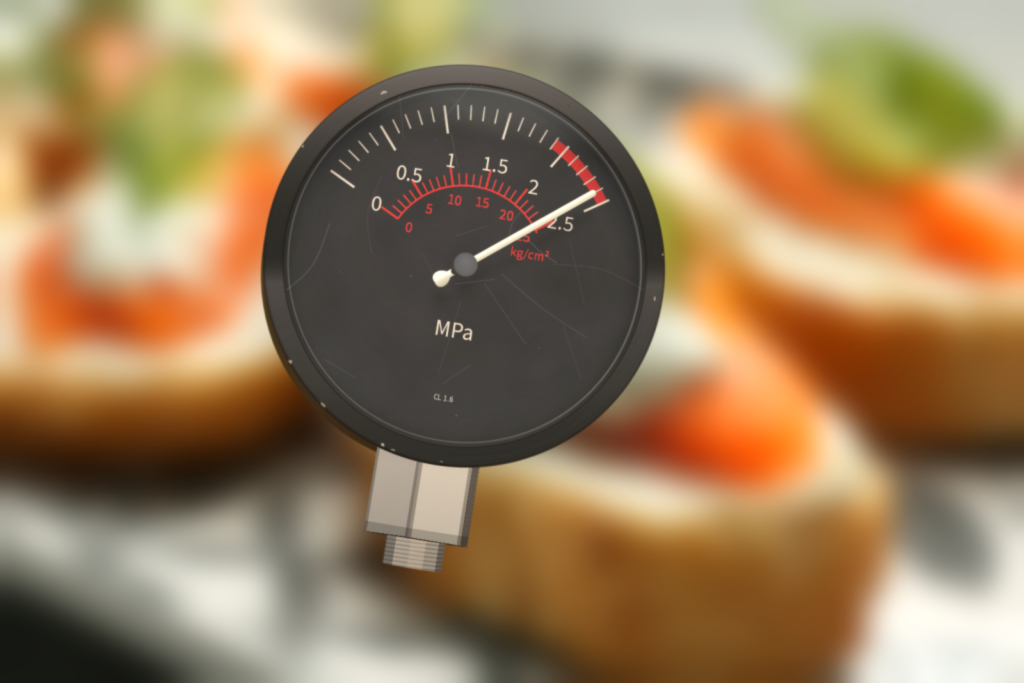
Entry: 2.4MPa
